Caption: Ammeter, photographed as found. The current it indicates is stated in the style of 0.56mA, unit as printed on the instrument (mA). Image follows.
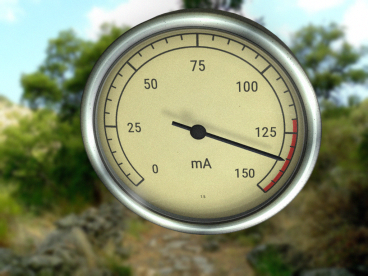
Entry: 135mA
